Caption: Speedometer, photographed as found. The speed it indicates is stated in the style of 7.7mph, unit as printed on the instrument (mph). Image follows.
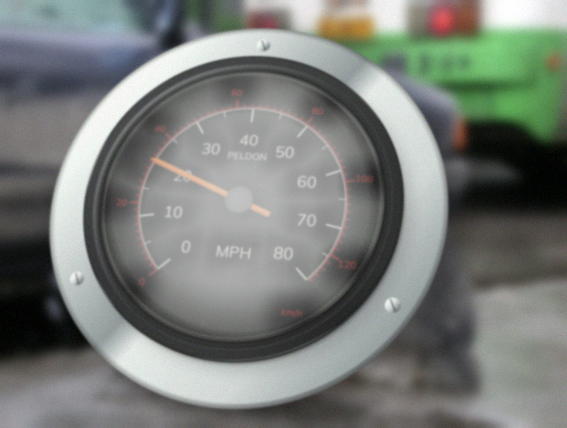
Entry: 20mph
